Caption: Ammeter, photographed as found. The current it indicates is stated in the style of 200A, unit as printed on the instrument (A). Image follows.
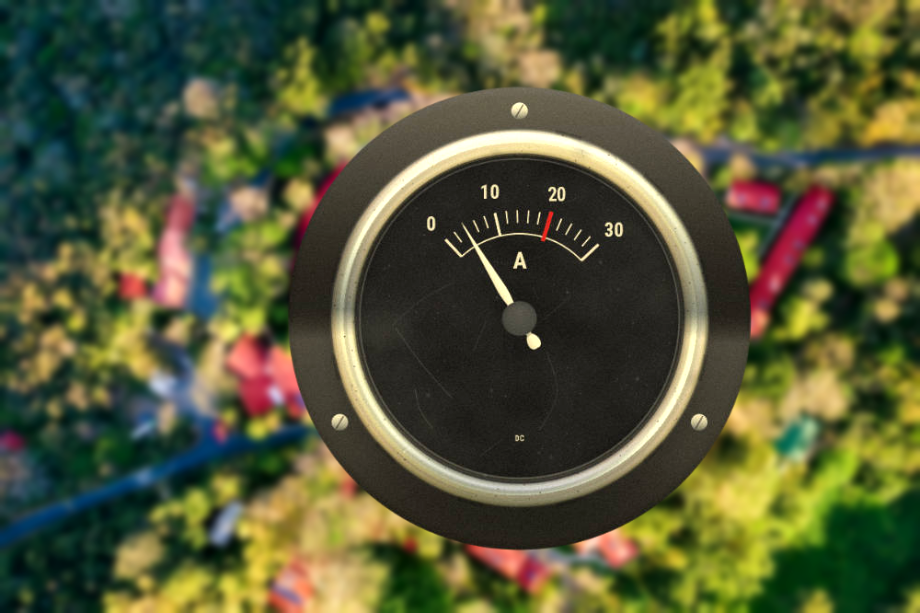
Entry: 4A
